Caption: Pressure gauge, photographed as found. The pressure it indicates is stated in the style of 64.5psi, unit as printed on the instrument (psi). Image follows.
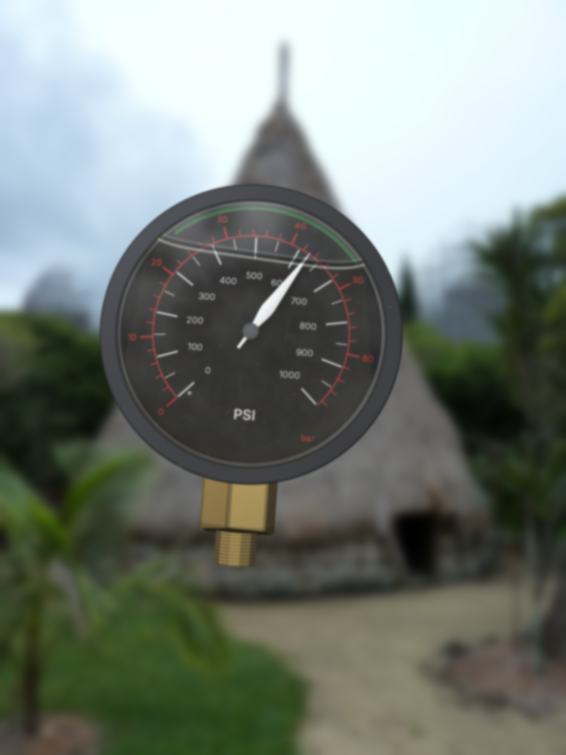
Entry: 625psi
